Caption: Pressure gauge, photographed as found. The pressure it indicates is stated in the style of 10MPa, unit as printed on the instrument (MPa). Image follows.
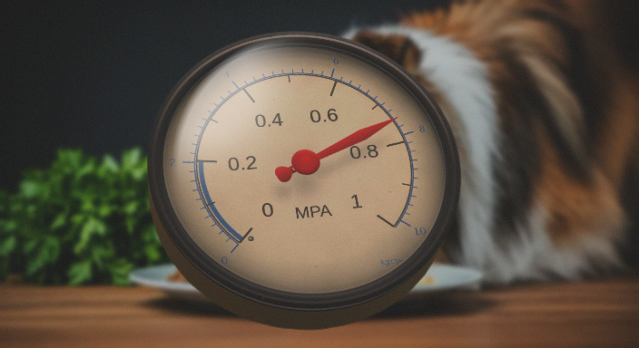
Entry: 0.75MPa
